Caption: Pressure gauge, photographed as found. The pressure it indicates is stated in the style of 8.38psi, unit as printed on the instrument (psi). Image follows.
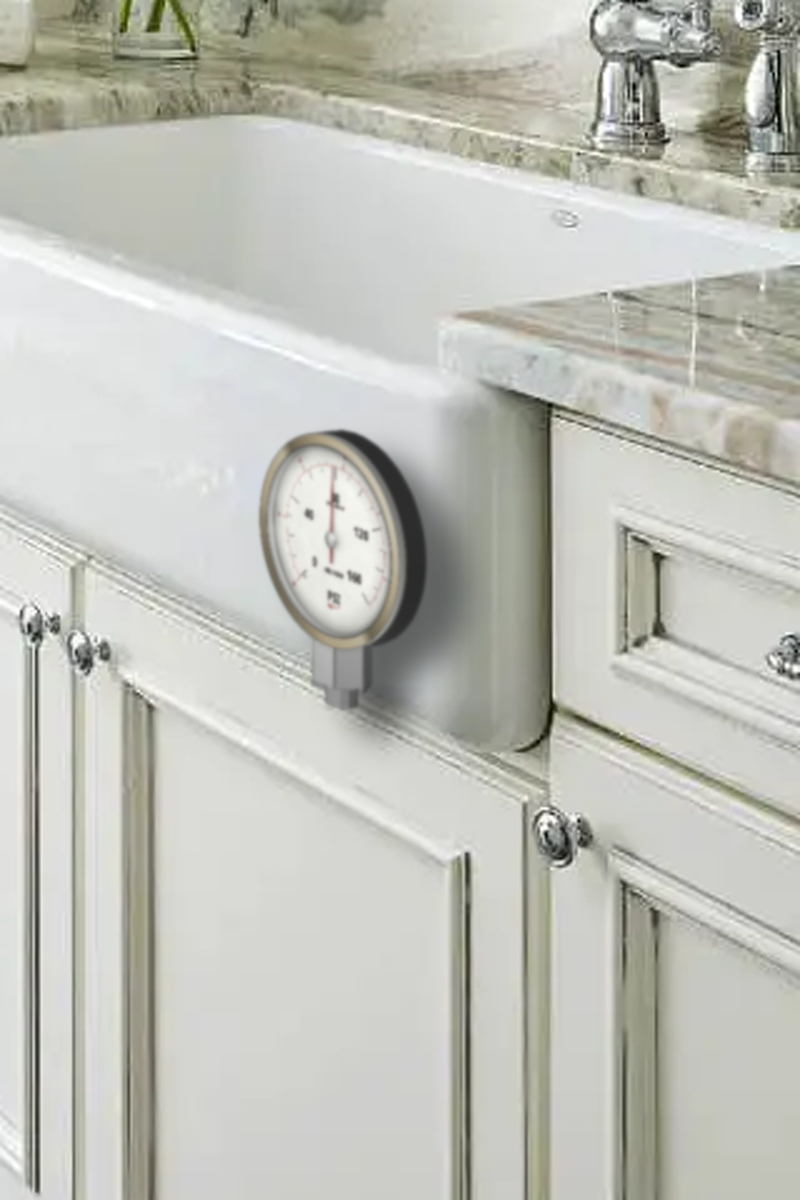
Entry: 80psi
